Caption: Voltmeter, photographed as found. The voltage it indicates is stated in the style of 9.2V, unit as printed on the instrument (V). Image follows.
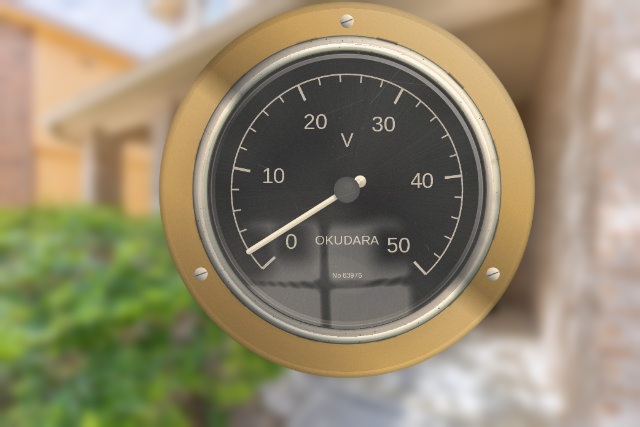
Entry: 2V
